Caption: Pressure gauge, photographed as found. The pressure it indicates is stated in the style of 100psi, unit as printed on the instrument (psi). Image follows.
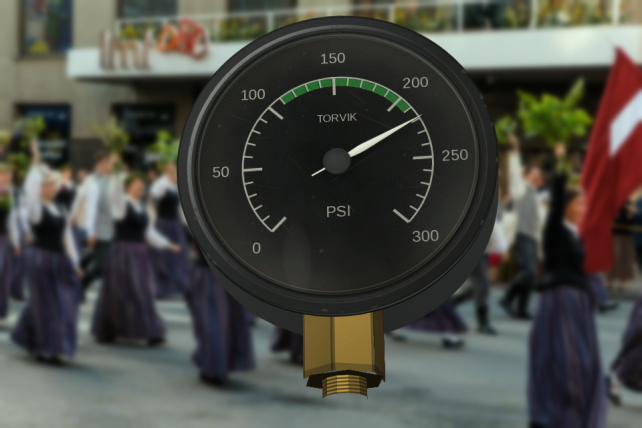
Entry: 220psi
